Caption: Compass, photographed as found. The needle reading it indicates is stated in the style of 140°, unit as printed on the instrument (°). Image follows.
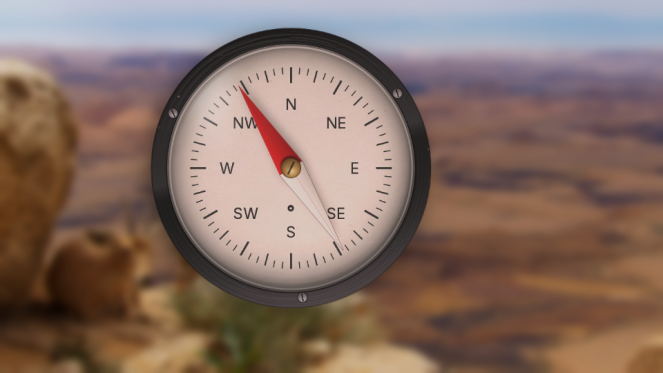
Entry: 327.5°
